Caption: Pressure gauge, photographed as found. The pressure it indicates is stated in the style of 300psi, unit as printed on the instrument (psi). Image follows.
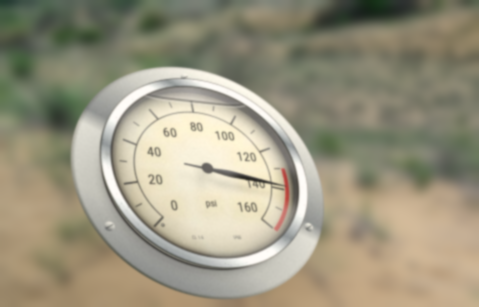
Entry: 140psi
